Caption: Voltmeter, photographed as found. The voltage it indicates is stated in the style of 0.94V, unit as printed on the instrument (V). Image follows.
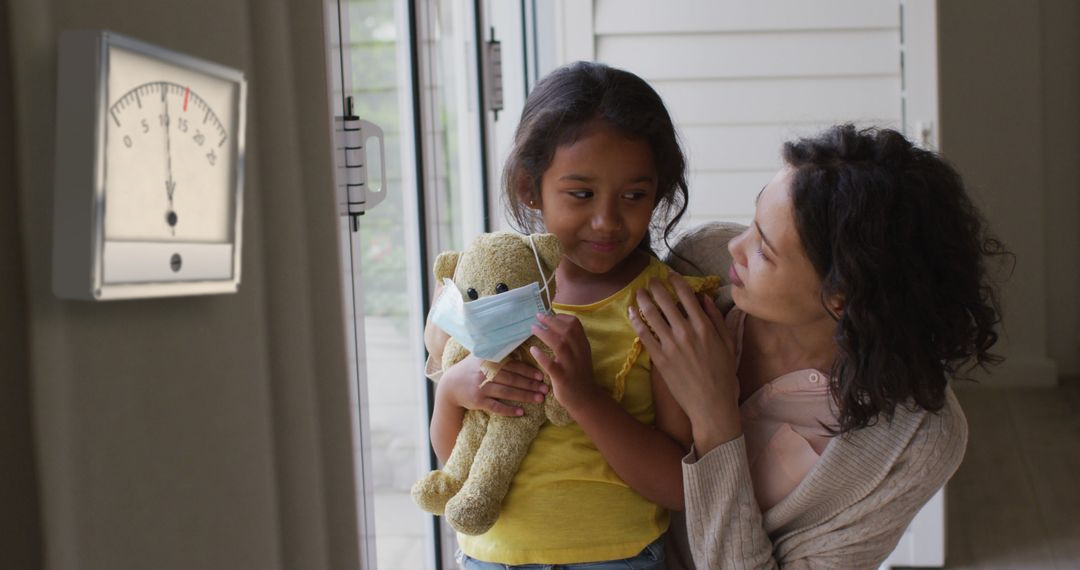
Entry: 10V
